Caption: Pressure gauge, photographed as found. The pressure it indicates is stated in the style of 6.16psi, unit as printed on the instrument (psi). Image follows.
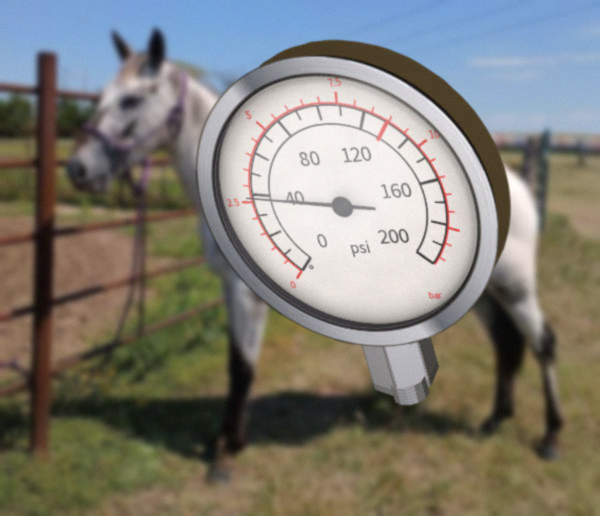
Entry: 40psi
